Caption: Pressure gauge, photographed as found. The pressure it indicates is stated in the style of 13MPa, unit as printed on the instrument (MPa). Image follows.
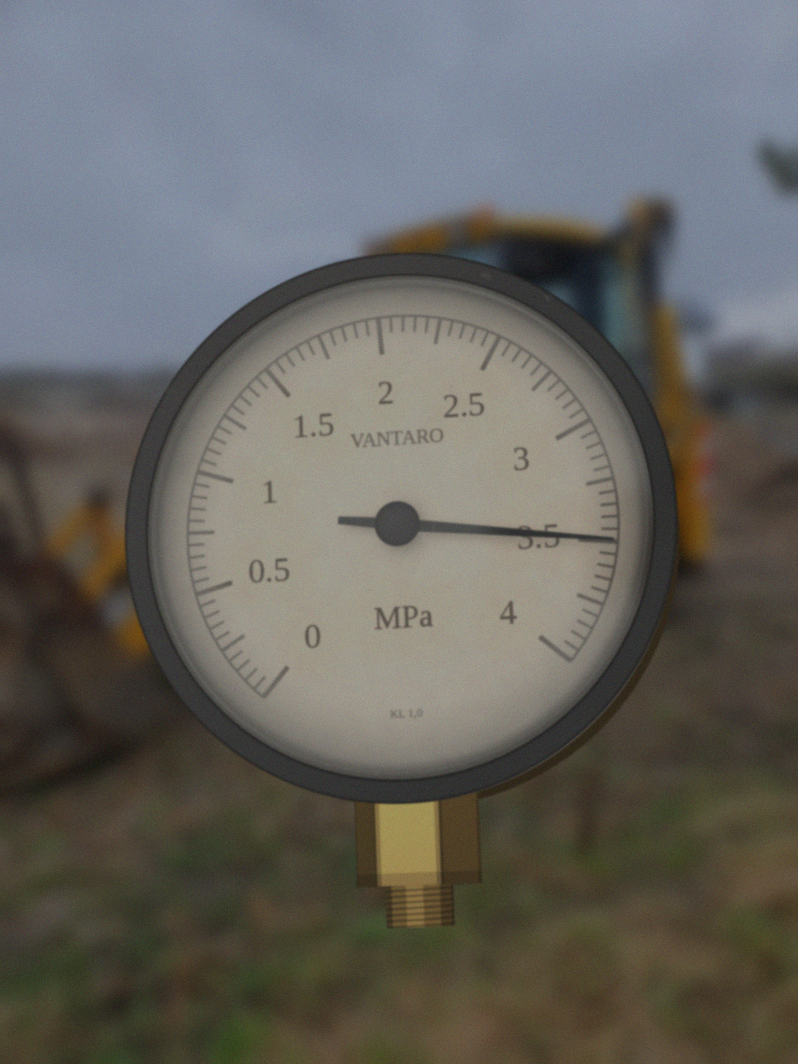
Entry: 3.5MPa
